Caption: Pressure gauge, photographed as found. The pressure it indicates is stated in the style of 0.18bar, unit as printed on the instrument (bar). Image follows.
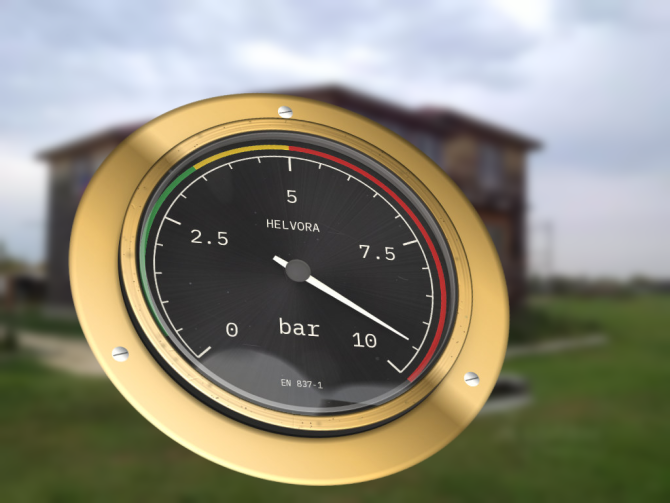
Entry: 9.5bar
